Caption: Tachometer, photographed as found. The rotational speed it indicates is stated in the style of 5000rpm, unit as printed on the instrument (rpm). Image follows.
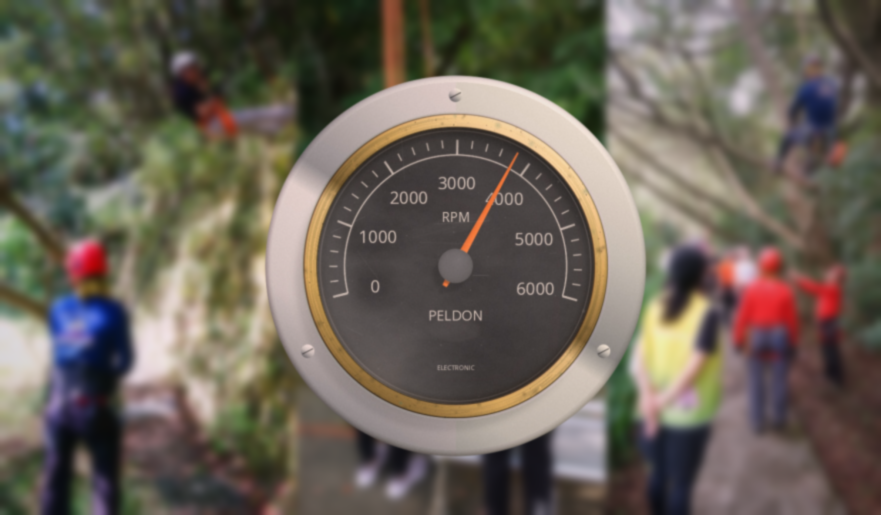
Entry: 3800rpm
